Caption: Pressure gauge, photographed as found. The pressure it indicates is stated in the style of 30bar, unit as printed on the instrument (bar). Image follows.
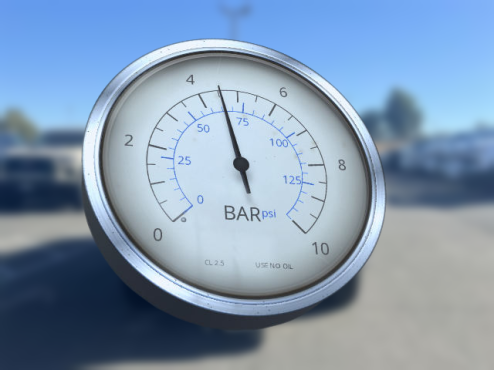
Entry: 4.5bar
